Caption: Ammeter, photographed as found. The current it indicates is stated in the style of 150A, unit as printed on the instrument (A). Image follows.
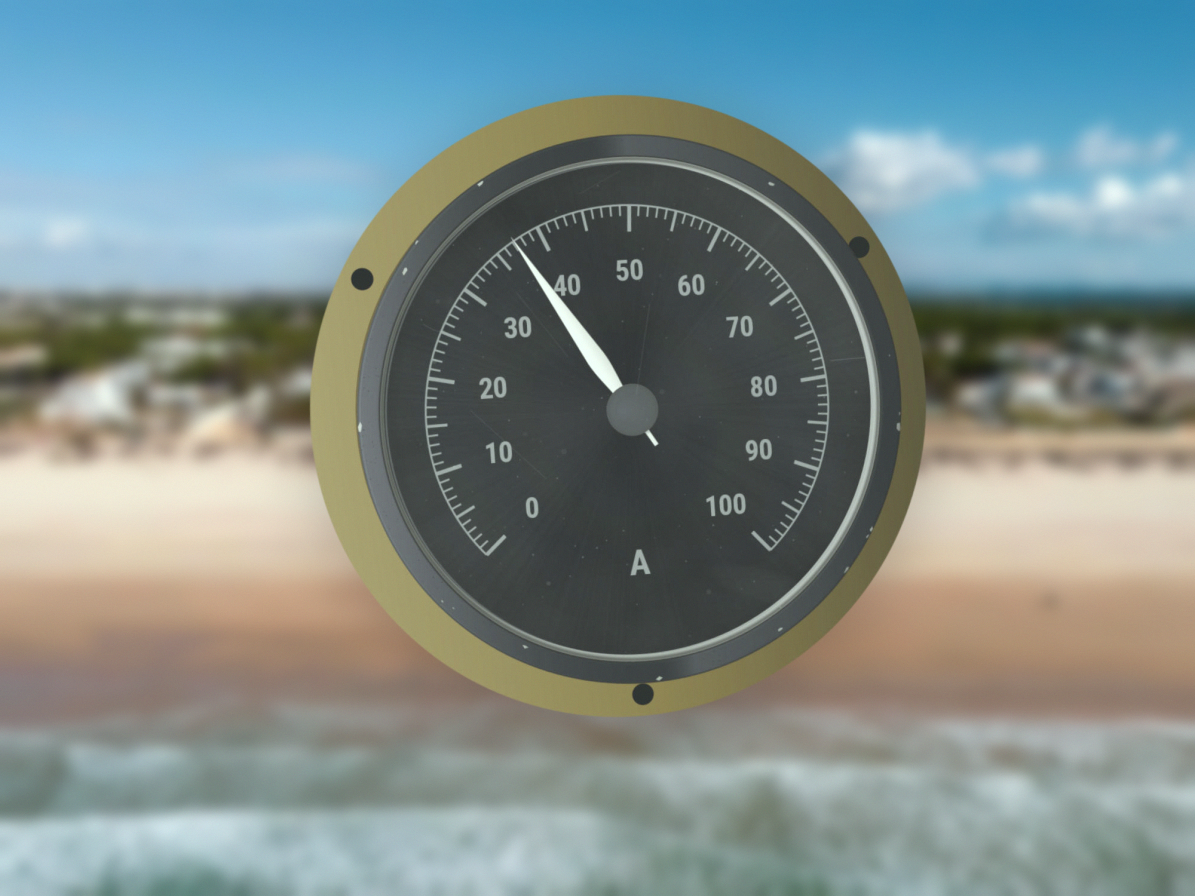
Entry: 37A
